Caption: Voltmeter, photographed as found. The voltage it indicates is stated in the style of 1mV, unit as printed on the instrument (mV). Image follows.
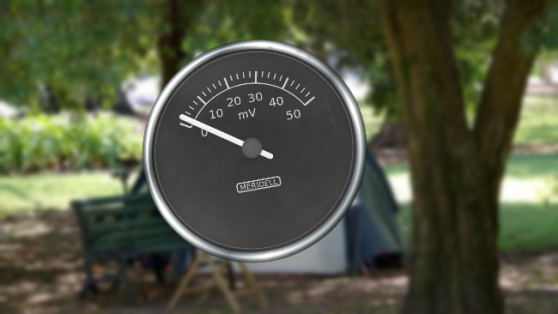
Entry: 2mV
